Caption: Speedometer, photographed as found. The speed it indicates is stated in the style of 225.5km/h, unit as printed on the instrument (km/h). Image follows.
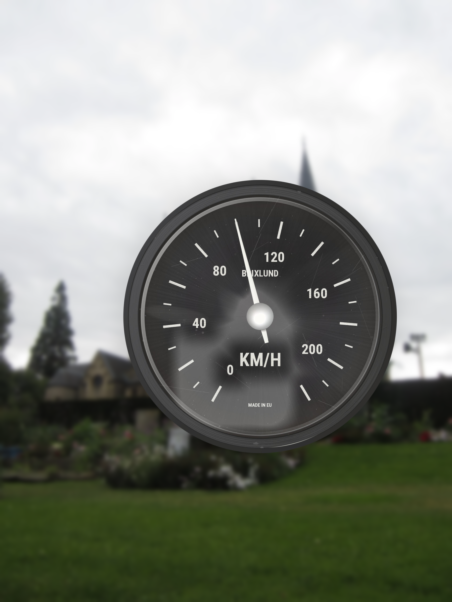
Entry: 100km/h
